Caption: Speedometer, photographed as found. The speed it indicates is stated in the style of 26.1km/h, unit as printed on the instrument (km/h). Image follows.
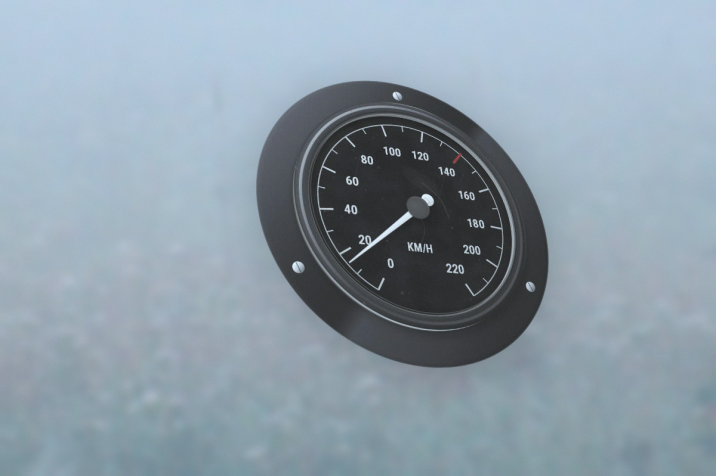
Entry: 15km/h
